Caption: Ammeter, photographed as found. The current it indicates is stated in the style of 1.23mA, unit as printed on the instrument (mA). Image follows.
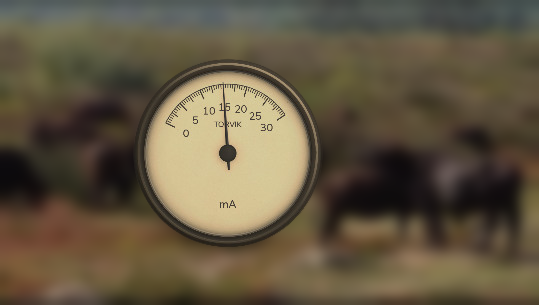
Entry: 15mA
